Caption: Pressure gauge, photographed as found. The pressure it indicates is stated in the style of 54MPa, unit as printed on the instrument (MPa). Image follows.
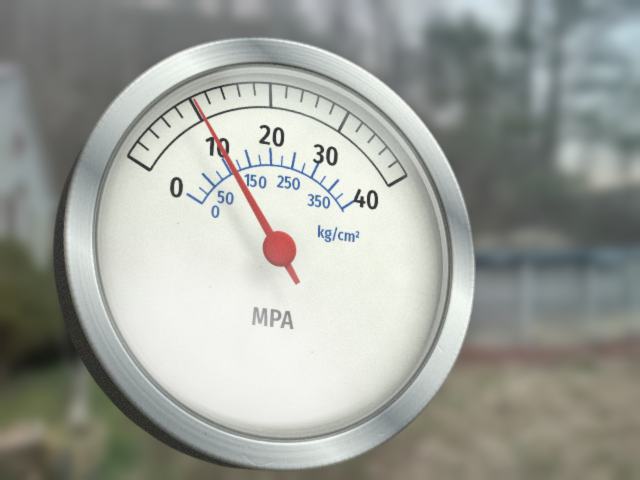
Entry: 10MPa
